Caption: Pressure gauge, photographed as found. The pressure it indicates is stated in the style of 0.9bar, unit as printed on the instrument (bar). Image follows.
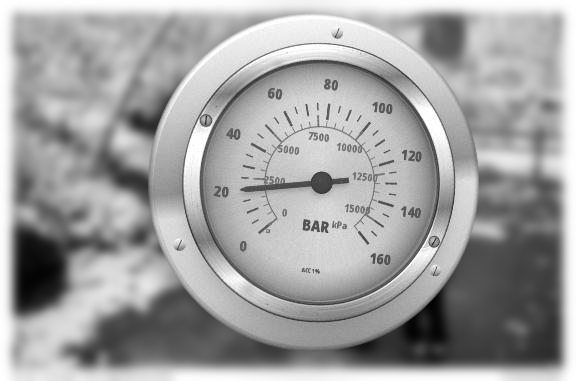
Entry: 20bar
